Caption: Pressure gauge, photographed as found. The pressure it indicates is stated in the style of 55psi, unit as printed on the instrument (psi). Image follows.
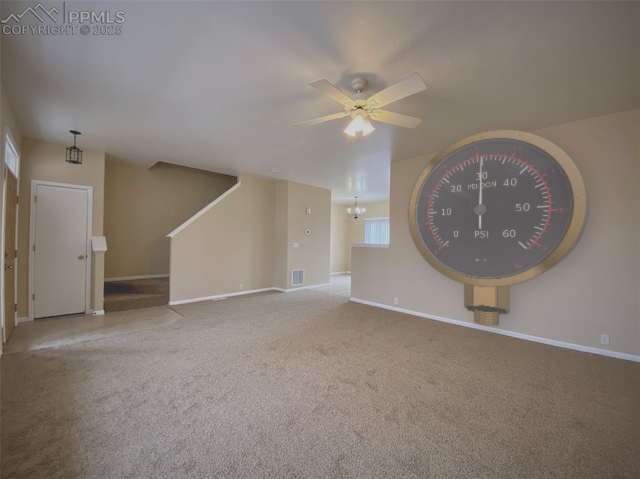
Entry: 30psi
